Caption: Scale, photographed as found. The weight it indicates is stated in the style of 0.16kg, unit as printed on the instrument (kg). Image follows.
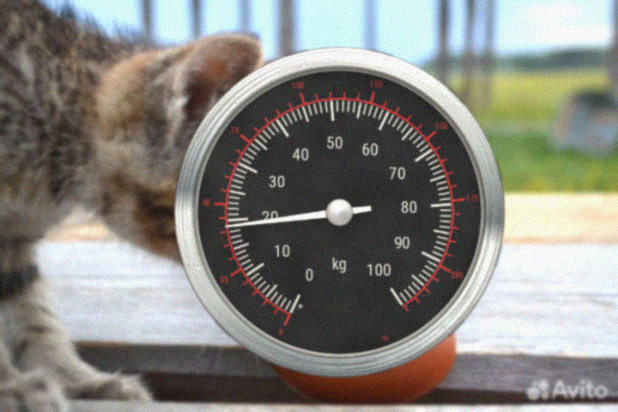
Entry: 19kg
